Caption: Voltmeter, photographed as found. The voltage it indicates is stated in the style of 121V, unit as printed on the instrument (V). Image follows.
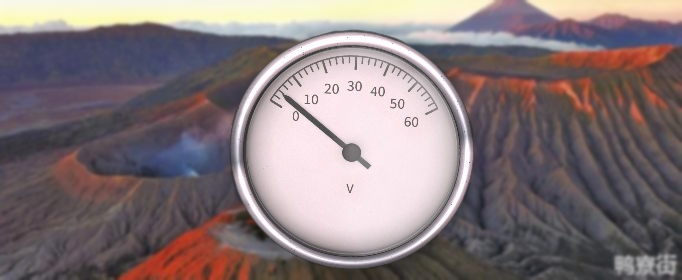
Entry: 4V
